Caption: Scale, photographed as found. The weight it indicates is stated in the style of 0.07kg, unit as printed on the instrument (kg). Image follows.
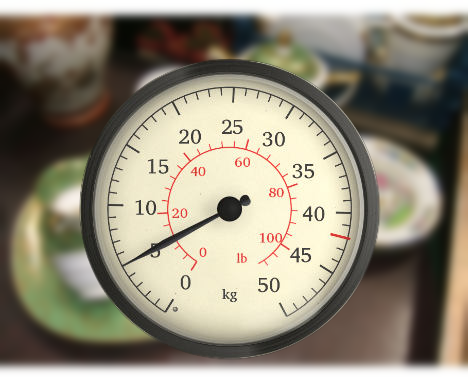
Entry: 5kg
